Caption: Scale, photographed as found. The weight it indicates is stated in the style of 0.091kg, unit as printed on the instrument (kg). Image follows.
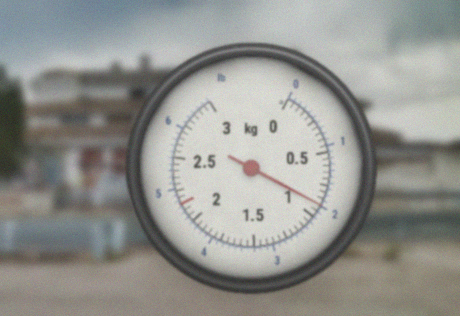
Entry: 0.9kg
